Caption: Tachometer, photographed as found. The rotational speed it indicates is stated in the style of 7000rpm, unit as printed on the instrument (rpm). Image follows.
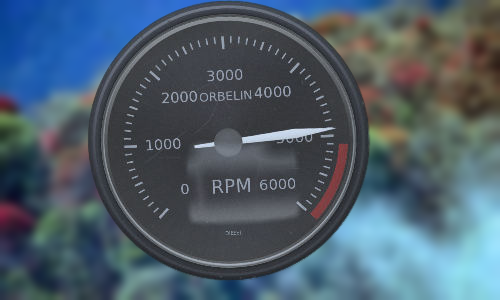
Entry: 4900rpm
